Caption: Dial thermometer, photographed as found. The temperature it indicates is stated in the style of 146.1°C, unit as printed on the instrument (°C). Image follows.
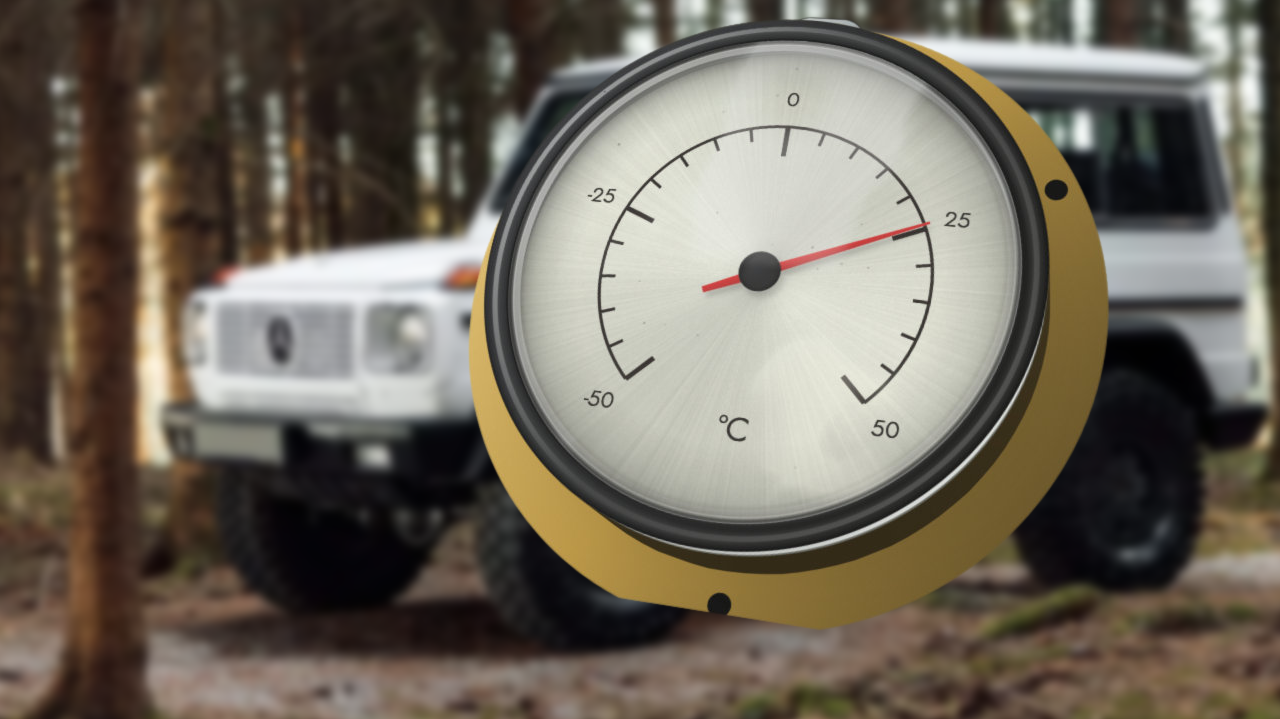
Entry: 25°C
